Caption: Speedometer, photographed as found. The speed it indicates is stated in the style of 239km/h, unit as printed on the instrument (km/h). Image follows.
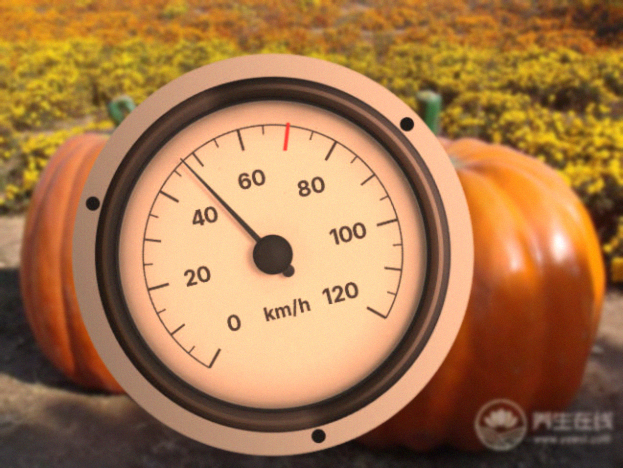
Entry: 47.5km/h
